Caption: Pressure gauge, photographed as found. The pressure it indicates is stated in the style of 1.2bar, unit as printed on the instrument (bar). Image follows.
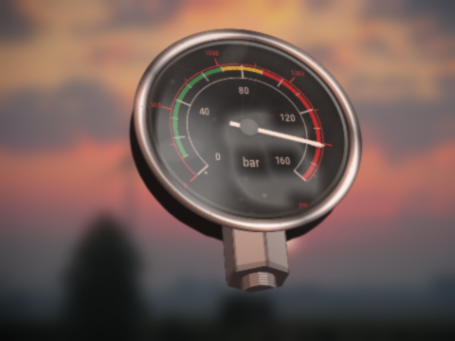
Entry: 140bar
